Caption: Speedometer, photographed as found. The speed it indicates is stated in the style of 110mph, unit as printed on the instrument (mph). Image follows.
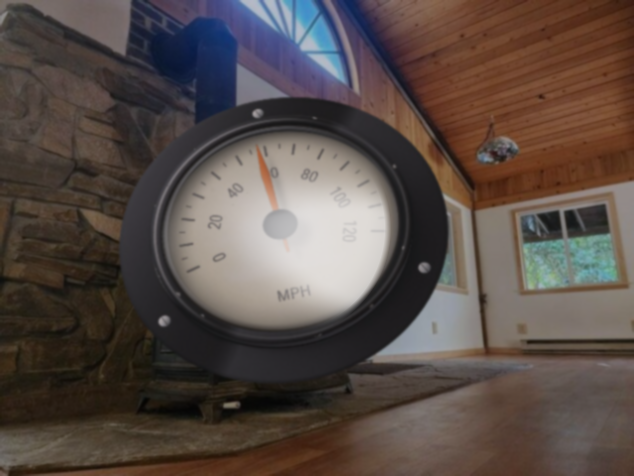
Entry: 57.5mph
